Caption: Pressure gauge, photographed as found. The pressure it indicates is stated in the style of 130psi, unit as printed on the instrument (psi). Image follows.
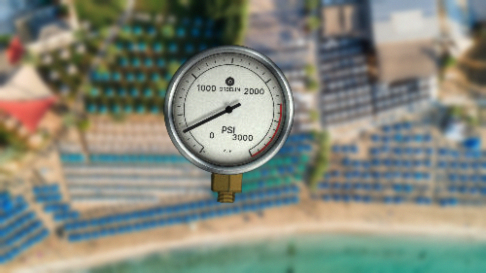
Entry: 300psi
